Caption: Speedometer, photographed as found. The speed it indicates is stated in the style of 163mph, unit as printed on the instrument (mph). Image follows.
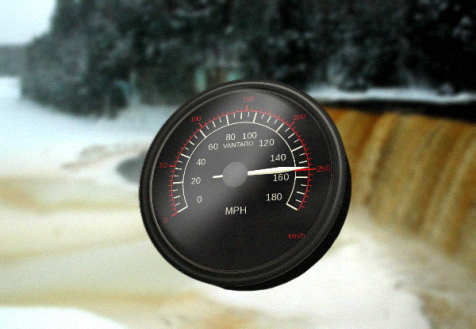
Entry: 155mph
